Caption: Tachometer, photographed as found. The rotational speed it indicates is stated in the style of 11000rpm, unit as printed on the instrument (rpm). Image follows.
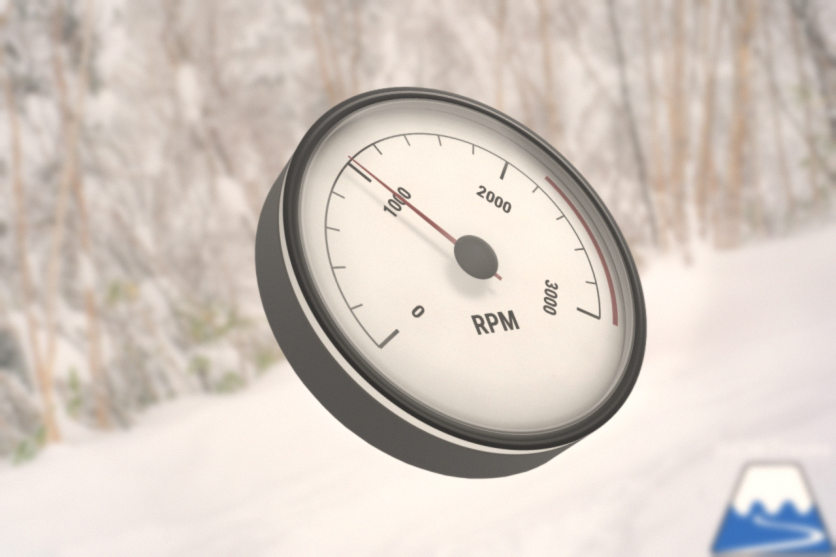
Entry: 1000rpm
